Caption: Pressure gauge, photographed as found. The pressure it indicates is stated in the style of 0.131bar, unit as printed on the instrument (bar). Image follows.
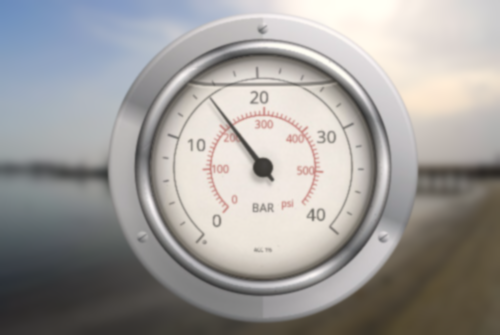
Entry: 15bar
